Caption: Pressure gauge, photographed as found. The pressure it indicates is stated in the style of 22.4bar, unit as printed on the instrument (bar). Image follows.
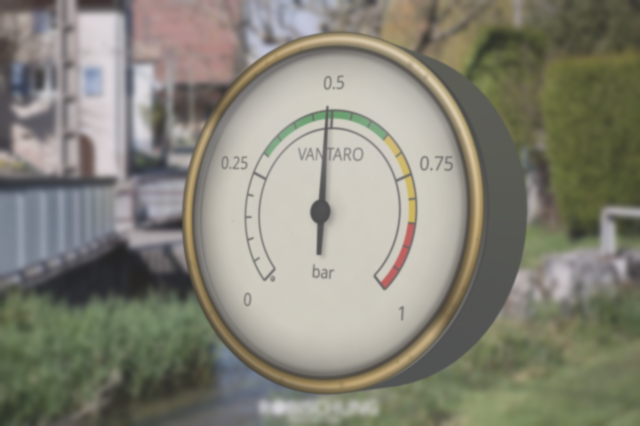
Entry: 0.5bar
